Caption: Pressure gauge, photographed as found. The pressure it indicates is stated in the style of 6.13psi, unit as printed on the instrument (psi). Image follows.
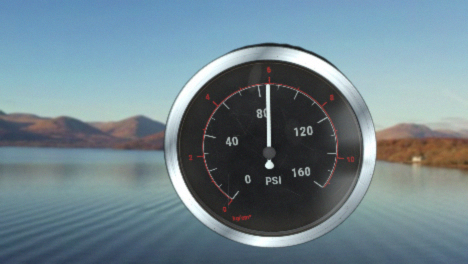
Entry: 85psi
